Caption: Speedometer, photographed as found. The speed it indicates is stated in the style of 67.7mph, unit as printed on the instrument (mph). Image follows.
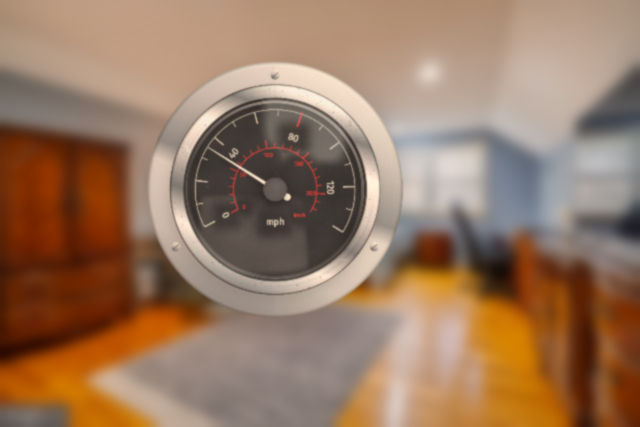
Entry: 35mph
